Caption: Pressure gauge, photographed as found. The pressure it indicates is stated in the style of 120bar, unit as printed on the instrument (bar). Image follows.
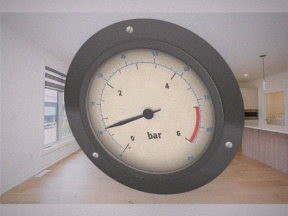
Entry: 0.75bar
